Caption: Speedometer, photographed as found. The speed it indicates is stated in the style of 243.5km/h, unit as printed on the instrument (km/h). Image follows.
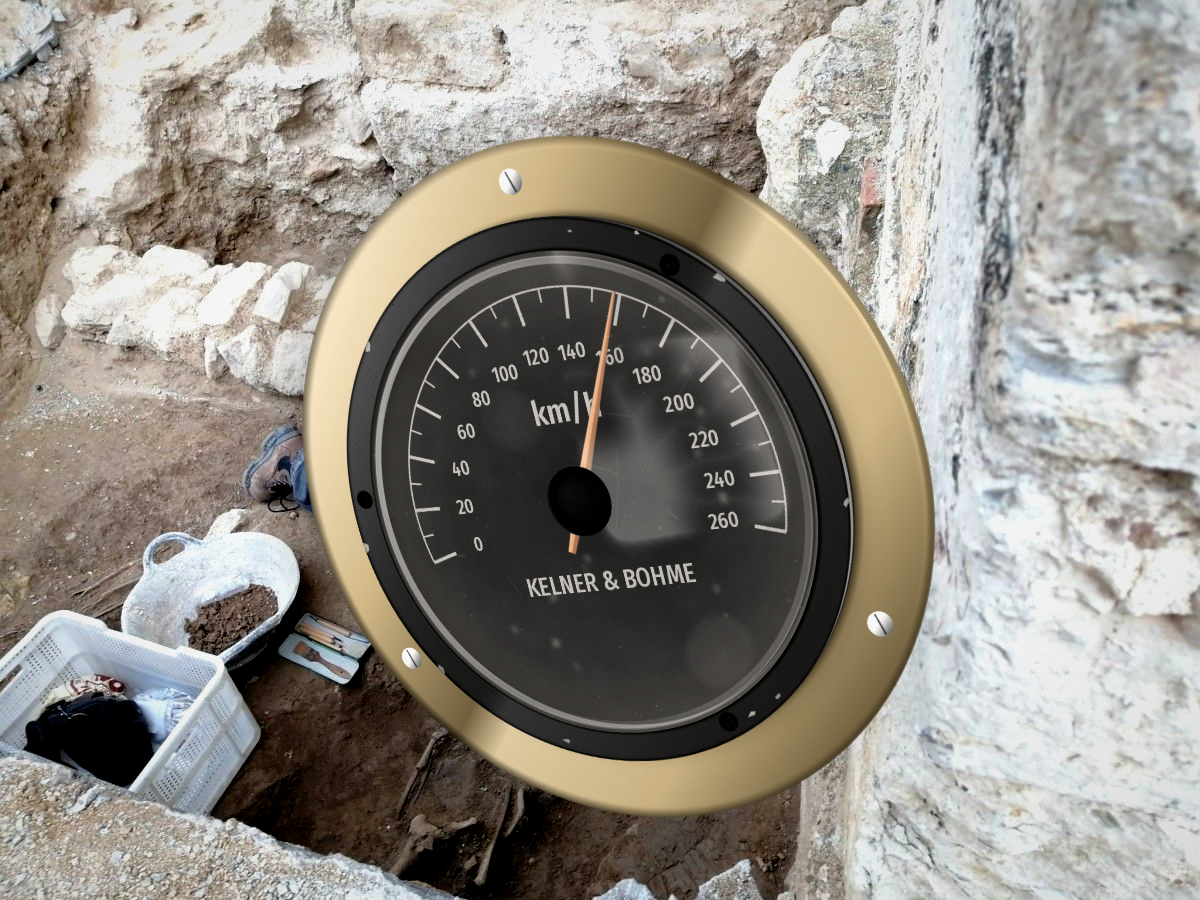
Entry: 160km/h
